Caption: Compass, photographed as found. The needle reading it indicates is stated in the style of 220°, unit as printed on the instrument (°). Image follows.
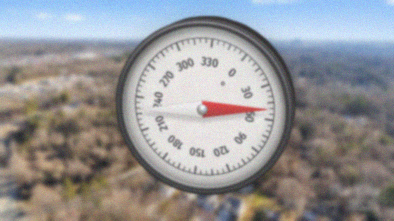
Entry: 50°
